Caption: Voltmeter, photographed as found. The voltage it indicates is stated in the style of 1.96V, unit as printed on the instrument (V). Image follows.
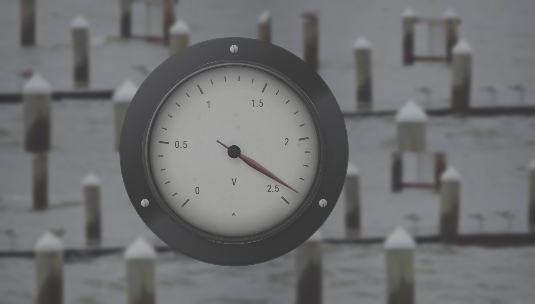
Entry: 2.4V
